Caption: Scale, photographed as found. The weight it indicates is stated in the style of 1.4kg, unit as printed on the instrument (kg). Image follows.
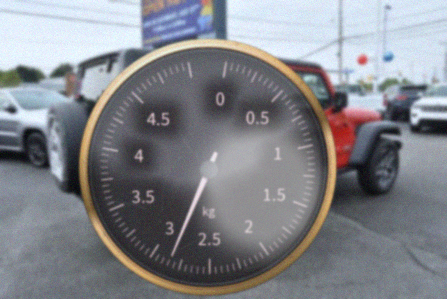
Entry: 2.85kg
